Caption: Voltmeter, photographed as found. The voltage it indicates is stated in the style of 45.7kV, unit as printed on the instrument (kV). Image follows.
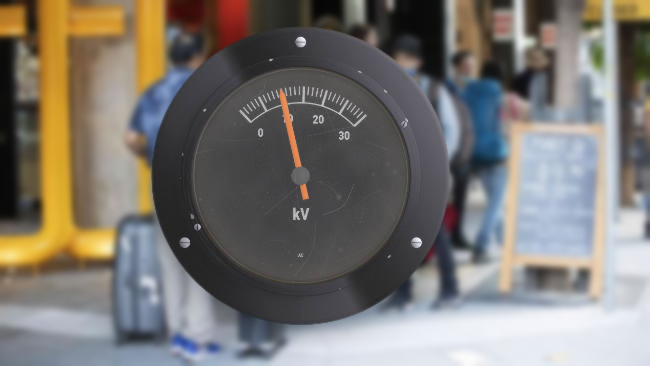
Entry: 10kV
